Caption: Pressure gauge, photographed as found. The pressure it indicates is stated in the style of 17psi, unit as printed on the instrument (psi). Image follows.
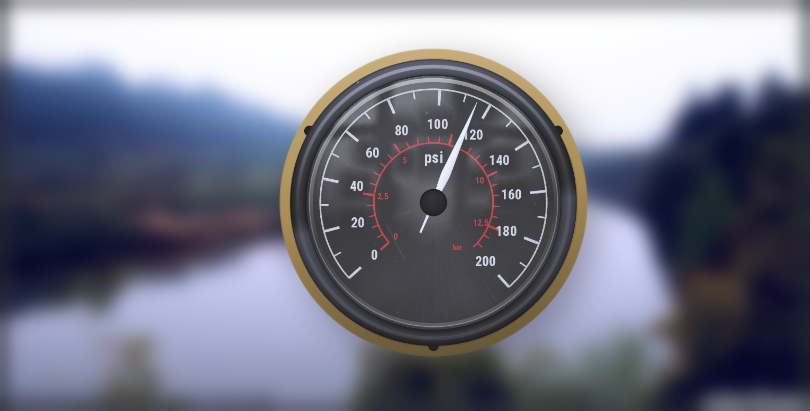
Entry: 115psi
